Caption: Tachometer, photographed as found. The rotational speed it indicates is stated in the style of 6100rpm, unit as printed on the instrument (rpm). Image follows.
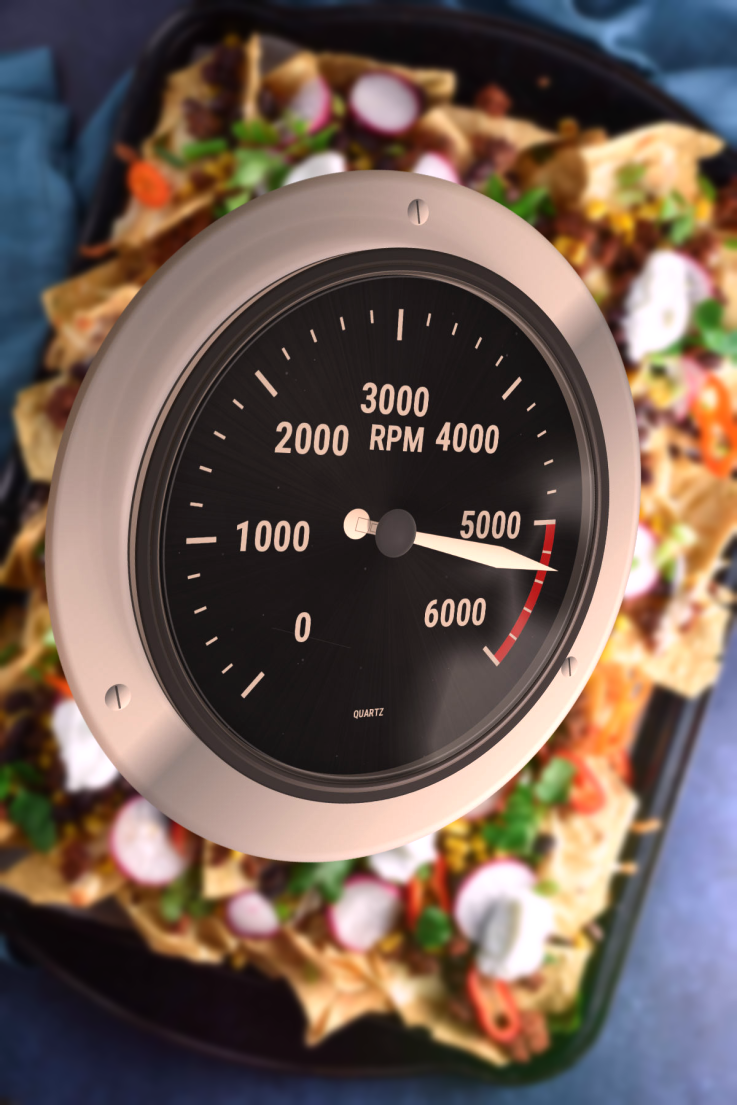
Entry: 5300rpm
